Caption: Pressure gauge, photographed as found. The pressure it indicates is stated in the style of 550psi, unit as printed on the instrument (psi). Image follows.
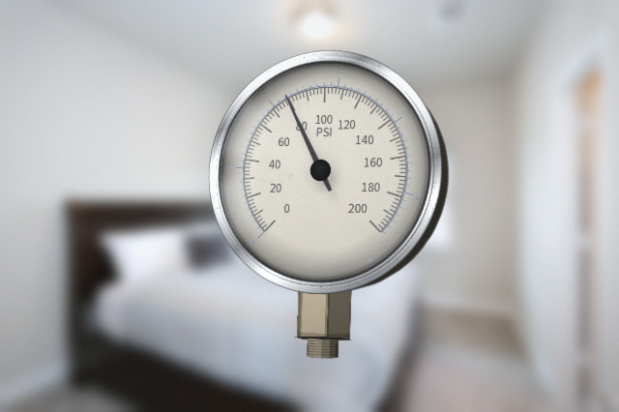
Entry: 80psi
